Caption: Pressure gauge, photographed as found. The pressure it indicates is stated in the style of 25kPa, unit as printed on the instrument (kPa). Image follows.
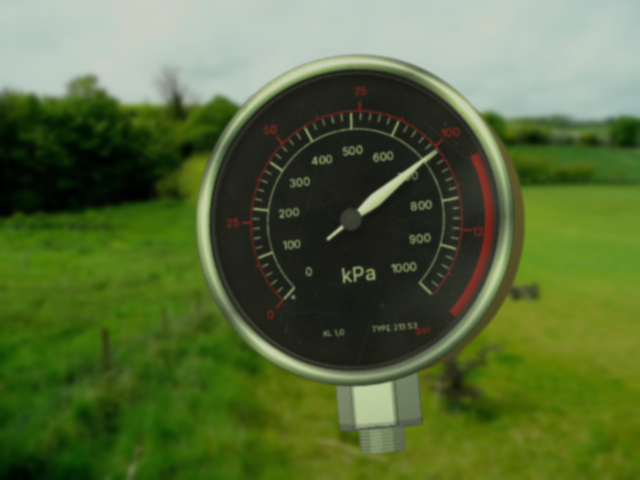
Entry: 700kPa
